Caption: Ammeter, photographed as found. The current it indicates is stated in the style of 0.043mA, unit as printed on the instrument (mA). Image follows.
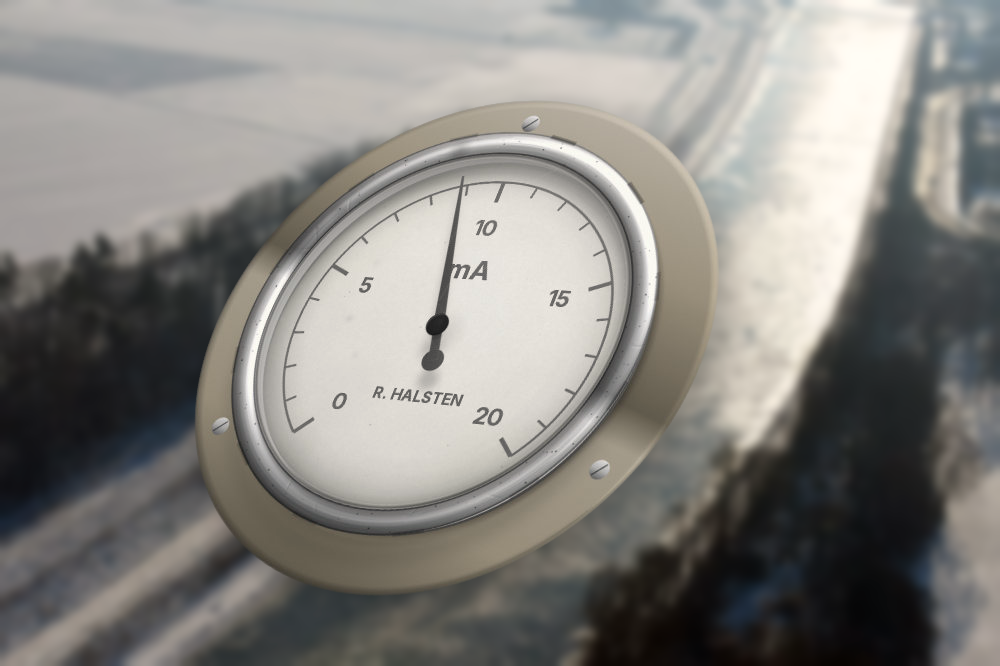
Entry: 9mA
